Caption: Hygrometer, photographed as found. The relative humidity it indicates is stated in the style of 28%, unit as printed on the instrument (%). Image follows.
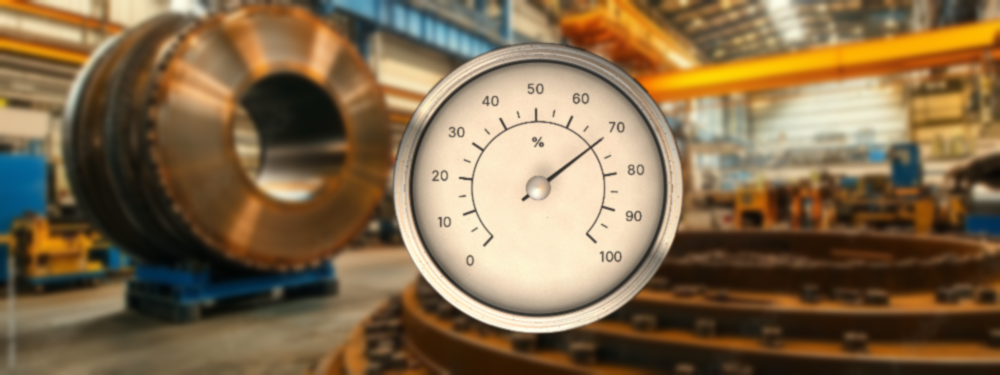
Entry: 70%
